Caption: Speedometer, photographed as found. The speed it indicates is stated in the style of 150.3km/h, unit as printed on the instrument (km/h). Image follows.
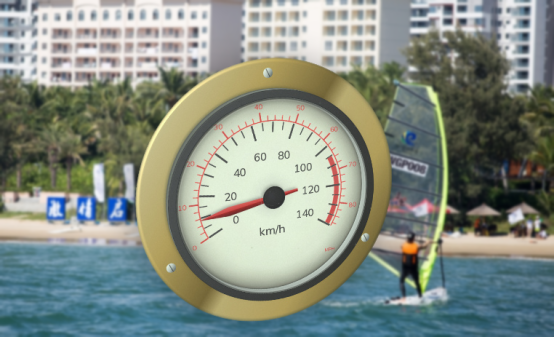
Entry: 10km/h
